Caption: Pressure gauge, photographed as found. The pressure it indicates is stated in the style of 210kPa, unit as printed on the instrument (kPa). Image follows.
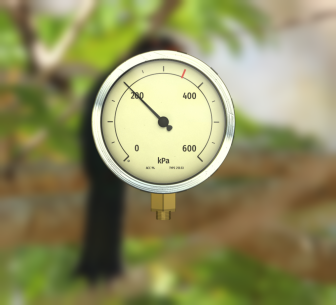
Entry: 200kPa
